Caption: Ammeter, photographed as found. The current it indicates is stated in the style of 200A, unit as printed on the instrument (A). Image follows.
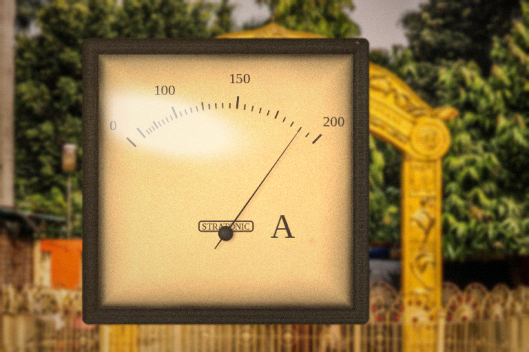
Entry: 190A
